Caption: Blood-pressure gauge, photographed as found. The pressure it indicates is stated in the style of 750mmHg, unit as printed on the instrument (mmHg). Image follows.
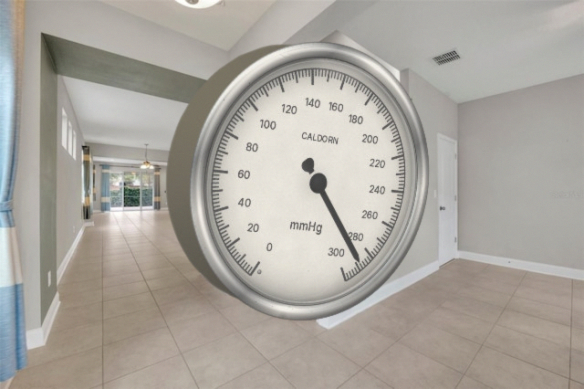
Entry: 290mmHg
